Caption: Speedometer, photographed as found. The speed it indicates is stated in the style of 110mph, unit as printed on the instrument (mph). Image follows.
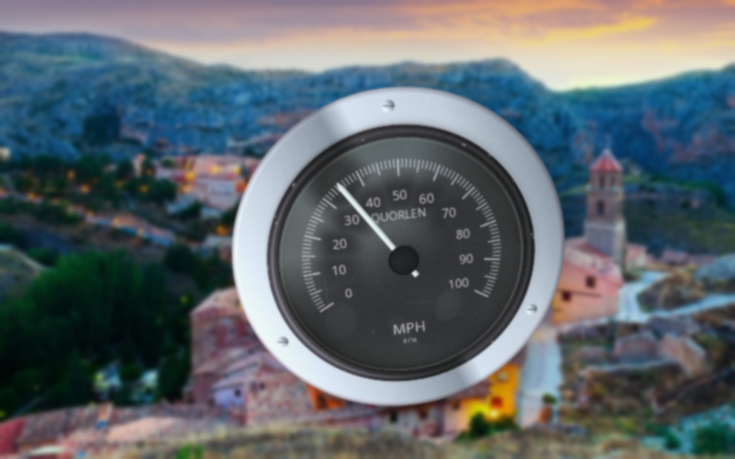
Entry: 35mph
